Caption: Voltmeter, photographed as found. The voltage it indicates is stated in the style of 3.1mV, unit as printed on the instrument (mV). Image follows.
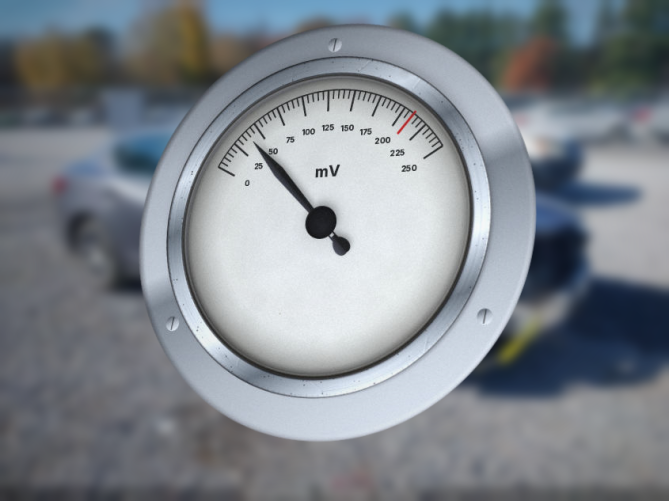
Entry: 40mV
